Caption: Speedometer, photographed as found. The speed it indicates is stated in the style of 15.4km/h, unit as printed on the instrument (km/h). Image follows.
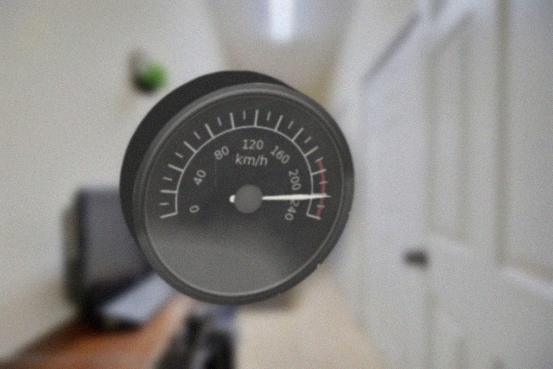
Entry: 220km/h
